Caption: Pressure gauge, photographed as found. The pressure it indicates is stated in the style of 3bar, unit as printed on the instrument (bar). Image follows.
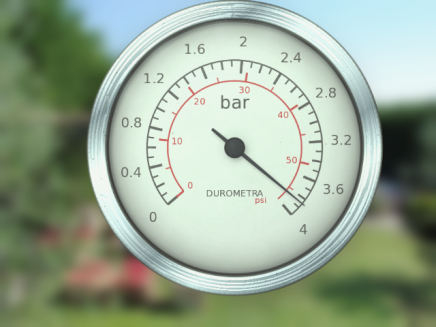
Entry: 3.85bar
